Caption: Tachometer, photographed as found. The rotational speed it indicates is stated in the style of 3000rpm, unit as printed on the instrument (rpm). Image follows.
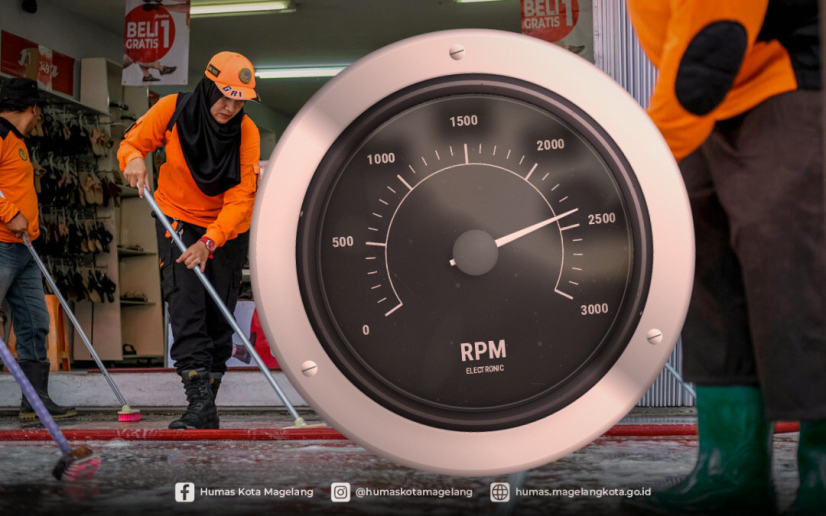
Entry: 2400rpm
